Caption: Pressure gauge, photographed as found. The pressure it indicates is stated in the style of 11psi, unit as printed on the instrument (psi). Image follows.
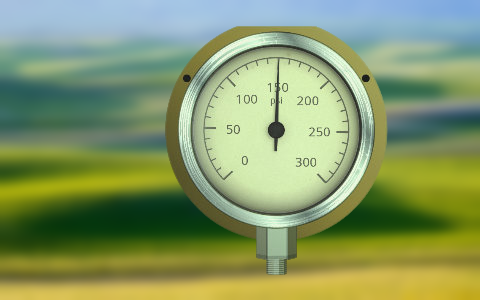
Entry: 150psi
